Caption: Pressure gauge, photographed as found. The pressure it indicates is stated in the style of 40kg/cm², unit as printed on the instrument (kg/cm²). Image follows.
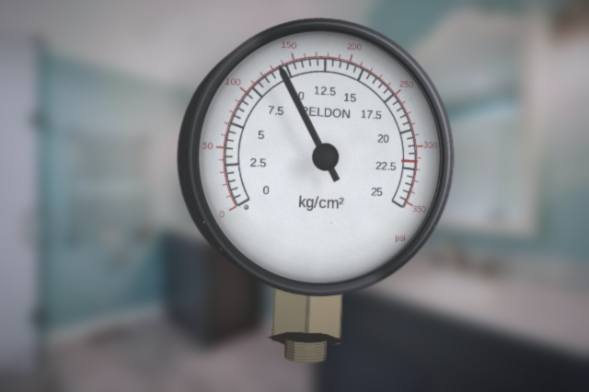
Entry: 9.5kg/cm²
